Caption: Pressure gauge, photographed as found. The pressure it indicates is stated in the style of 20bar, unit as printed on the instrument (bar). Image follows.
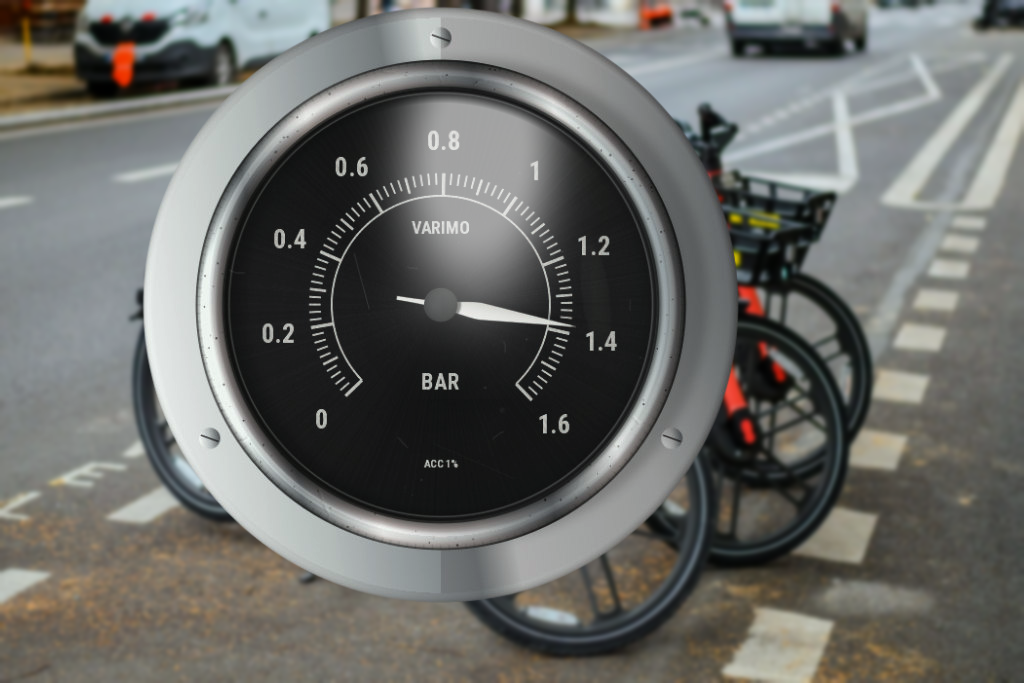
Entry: 1.38bar
